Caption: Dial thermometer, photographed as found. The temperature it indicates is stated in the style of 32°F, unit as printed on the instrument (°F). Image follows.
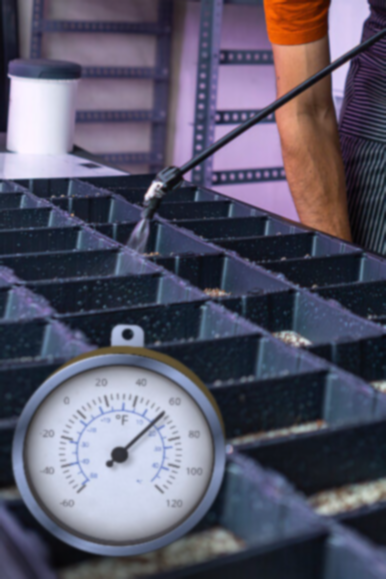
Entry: 60°F
